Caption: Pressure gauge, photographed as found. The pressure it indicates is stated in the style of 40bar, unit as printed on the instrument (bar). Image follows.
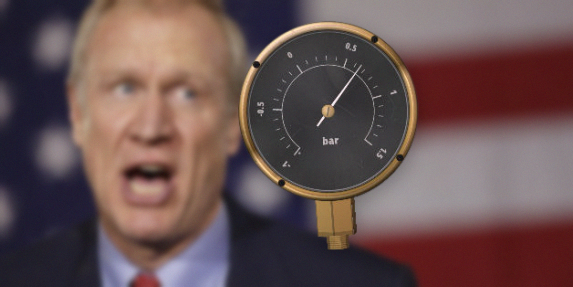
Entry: 0.65bar
